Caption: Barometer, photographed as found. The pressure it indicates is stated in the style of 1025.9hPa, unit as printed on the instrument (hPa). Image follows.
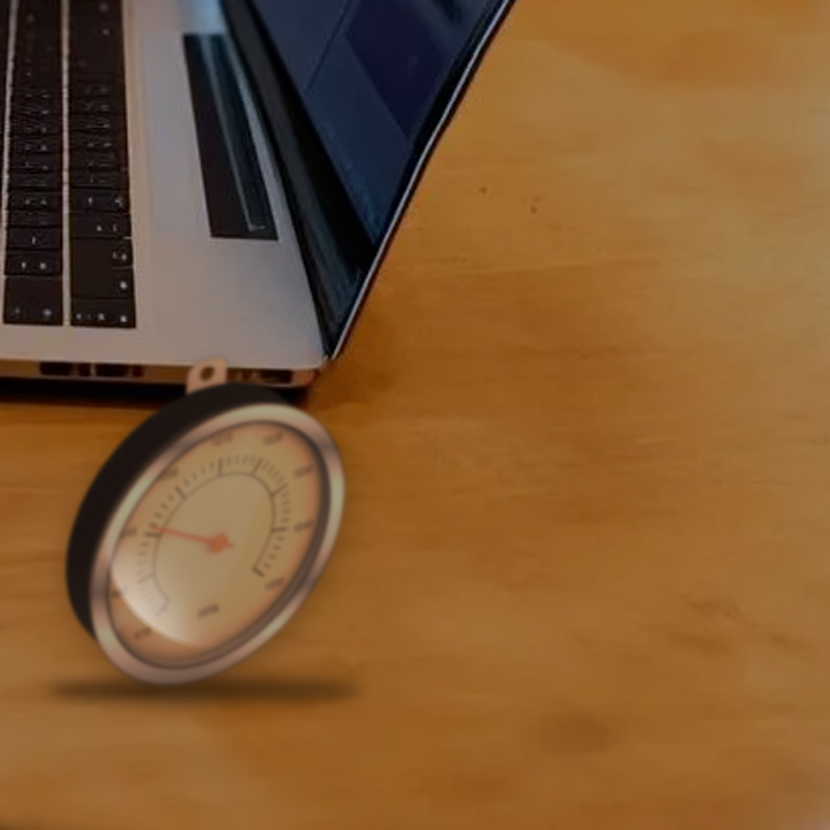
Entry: 992hPa
